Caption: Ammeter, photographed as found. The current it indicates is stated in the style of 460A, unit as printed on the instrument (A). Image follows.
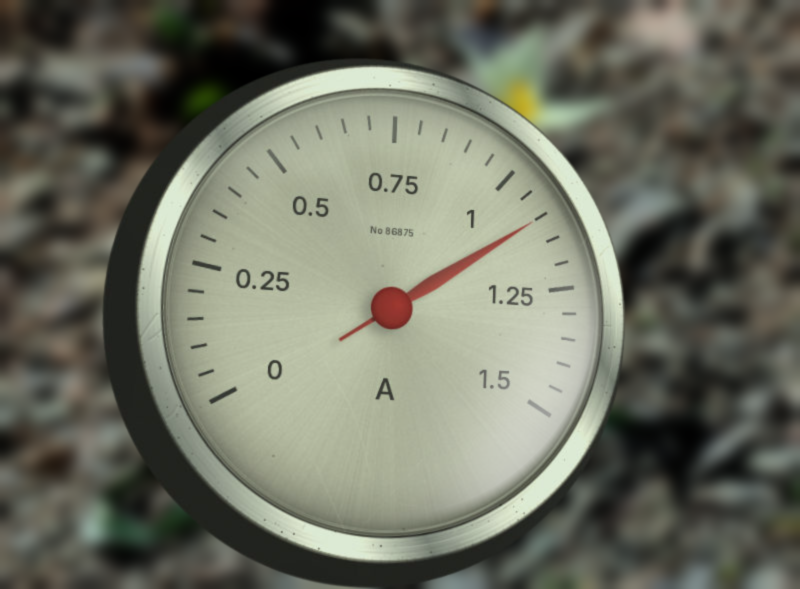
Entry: 1.1A
